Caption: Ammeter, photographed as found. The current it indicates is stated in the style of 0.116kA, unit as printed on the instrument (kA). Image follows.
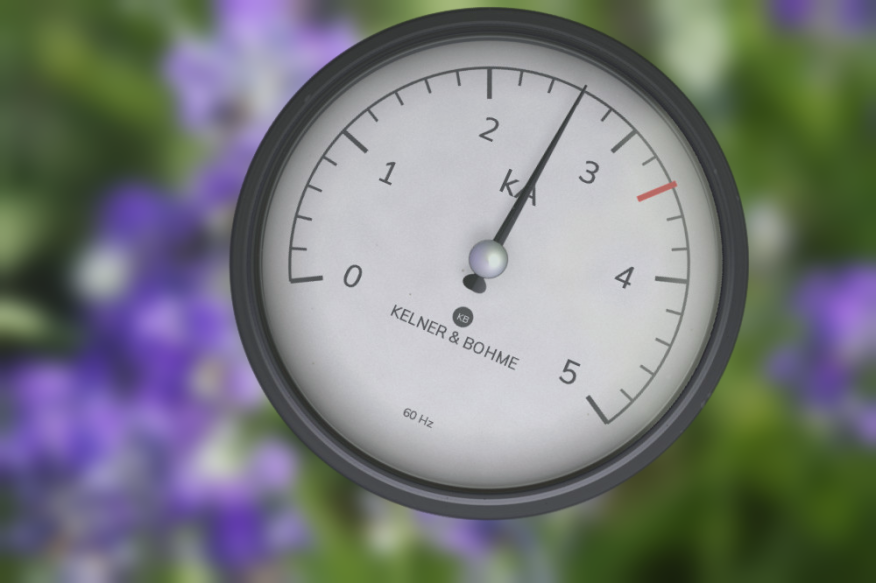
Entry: 2.6kA
